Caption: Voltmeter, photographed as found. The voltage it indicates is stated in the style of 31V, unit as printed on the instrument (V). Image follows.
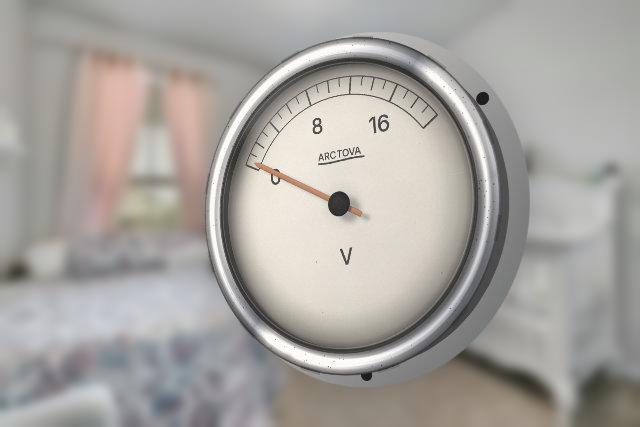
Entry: 0.5V
